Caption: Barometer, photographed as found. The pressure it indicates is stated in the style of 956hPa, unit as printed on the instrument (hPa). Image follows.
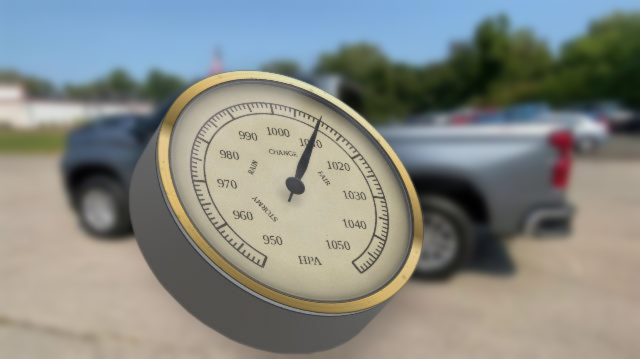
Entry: 1010hPa
